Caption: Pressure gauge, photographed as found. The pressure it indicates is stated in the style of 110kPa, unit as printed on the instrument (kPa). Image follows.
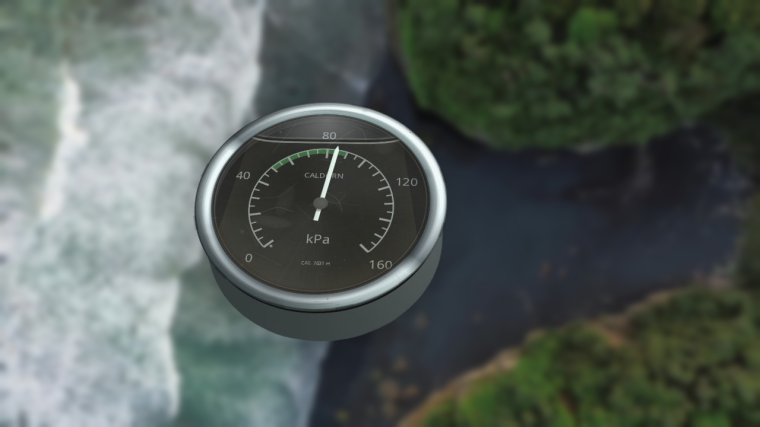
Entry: 85kPa
